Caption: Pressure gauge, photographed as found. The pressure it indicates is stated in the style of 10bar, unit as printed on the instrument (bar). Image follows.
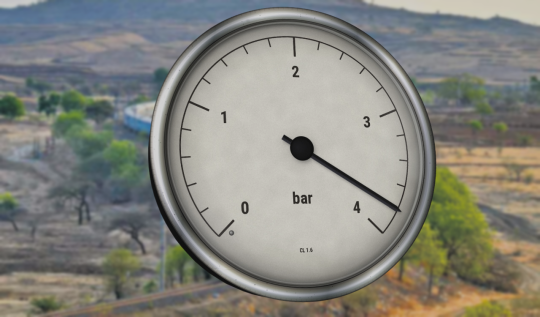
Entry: 3.8bar
